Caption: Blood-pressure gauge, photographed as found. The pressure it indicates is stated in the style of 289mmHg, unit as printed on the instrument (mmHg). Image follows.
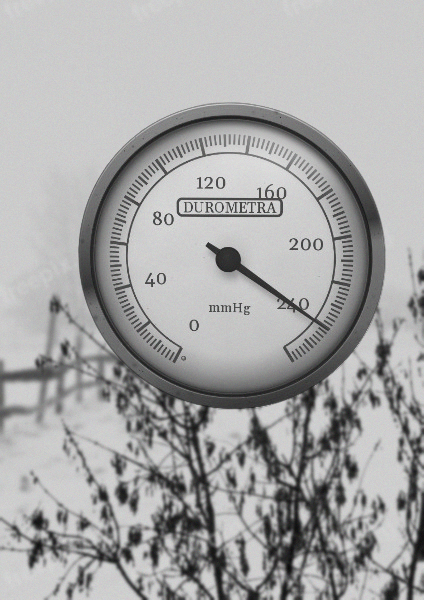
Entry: 240mmHg
